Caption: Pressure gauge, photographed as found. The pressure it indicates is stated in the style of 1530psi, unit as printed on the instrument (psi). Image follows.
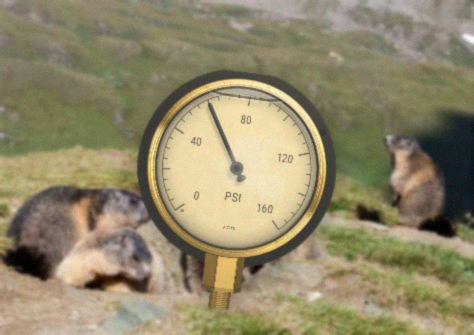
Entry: 60psi
